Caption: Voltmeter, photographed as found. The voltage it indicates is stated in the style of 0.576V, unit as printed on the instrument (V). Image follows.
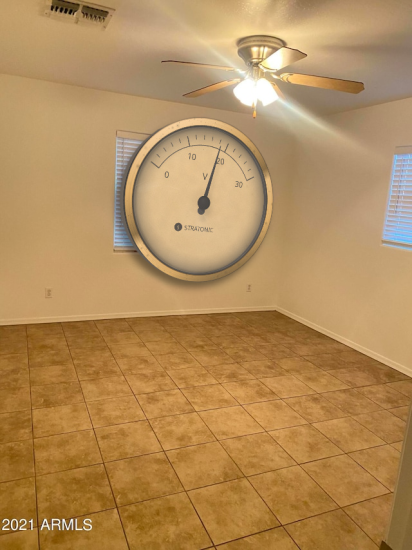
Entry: 18V
